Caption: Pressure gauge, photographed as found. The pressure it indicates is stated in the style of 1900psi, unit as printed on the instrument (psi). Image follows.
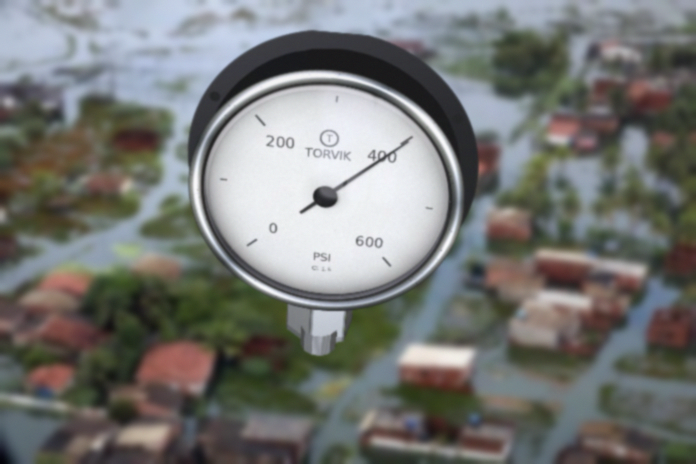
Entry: 400psi
